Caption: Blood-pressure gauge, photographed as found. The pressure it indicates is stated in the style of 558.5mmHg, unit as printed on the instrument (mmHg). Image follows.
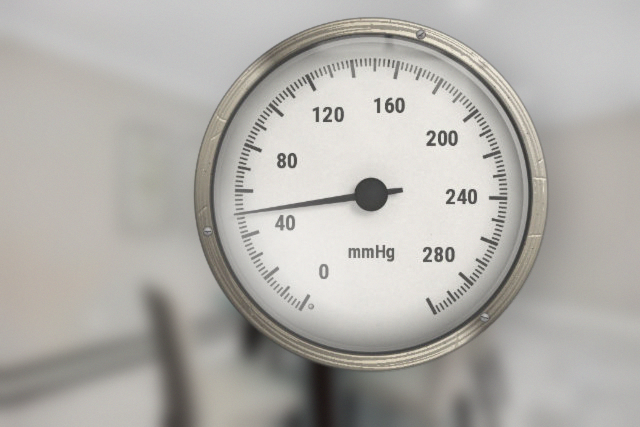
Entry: 50mmHg
